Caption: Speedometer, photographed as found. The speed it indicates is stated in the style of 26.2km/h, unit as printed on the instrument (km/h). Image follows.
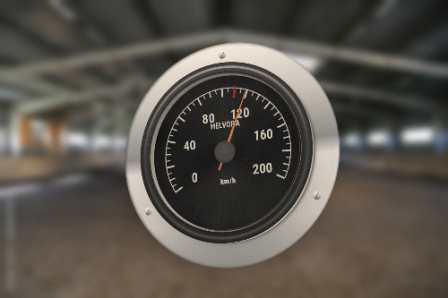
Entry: 120km/h
